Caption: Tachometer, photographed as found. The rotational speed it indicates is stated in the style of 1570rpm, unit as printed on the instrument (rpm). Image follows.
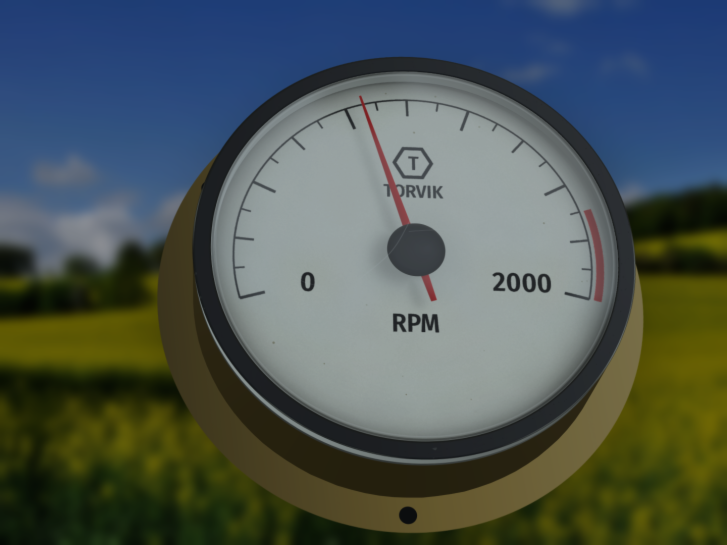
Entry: 850rpm
